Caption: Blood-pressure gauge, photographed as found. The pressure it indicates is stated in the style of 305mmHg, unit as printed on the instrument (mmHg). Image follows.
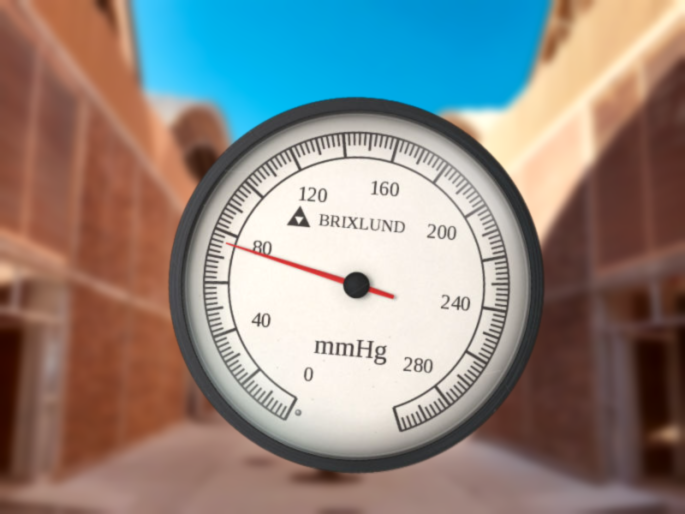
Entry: 76mmHg
